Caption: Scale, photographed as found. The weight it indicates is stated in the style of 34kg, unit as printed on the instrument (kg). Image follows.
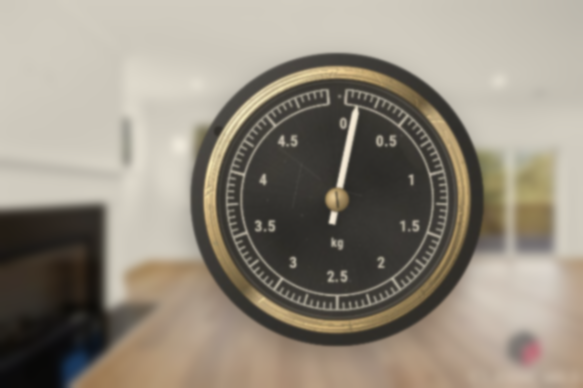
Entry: 0.1kg
